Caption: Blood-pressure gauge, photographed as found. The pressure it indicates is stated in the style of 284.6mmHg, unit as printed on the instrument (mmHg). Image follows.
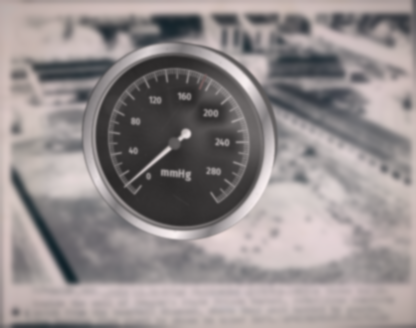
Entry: 10mmHg
